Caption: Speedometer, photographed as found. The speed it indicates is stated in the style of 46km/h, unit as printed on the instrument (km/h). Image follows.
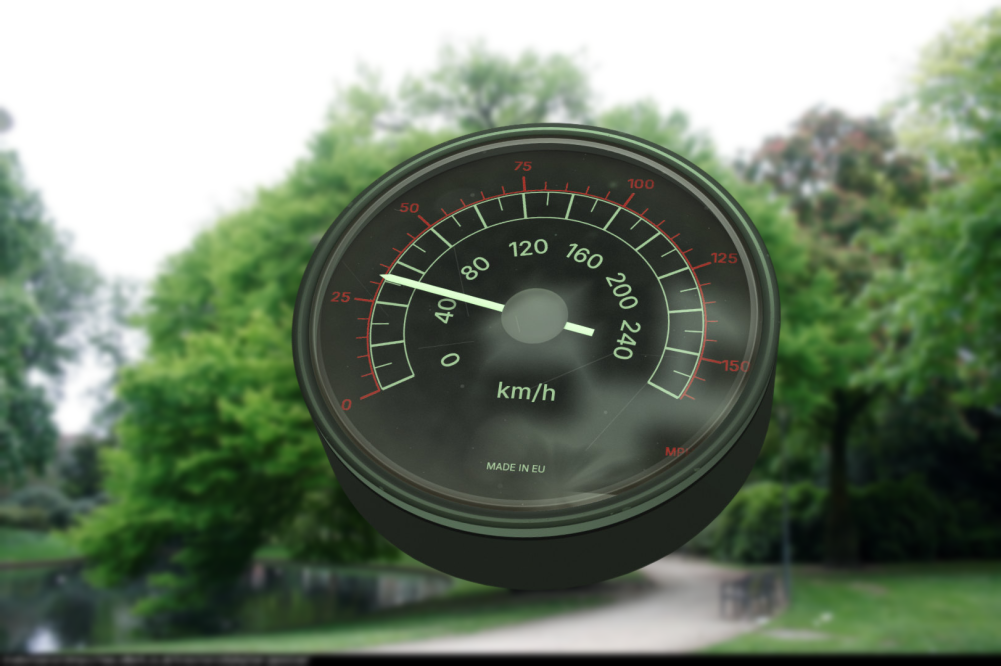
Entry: 50km/h
